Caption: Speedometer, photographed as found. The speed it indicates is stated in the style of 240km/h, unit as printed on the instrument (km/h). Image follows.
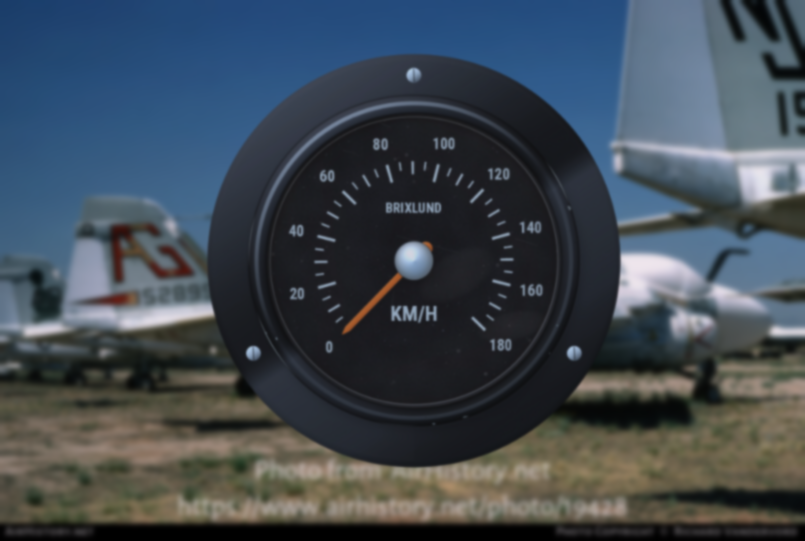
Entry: 0km/h
